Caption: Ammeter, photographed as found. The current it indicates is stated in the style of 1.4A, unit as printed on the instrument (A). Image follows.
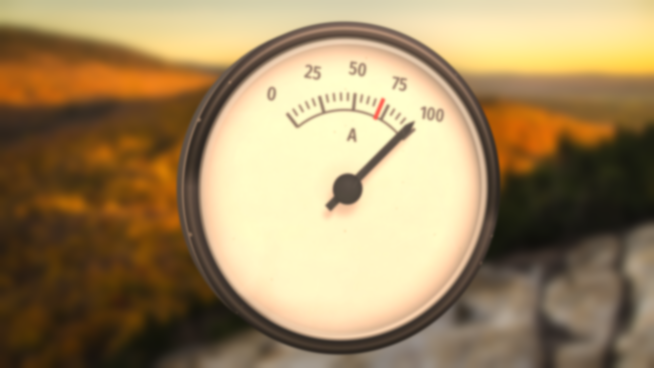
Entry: 95A
